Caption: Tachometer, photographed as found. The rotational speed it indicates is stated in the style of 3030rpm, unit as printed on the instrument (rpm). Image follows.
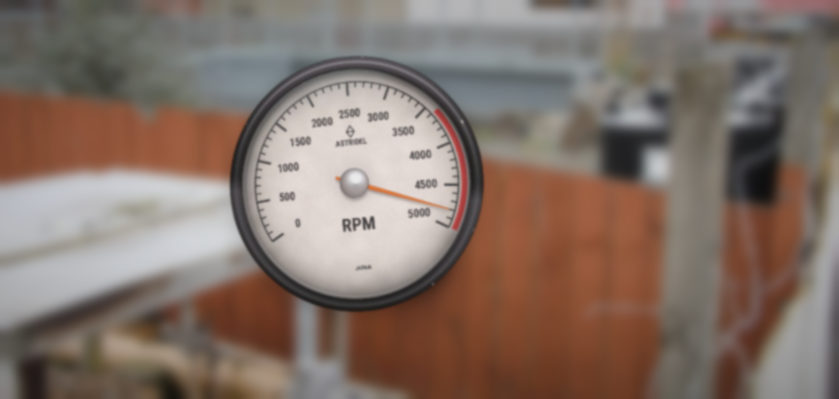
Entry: 4800rpm
